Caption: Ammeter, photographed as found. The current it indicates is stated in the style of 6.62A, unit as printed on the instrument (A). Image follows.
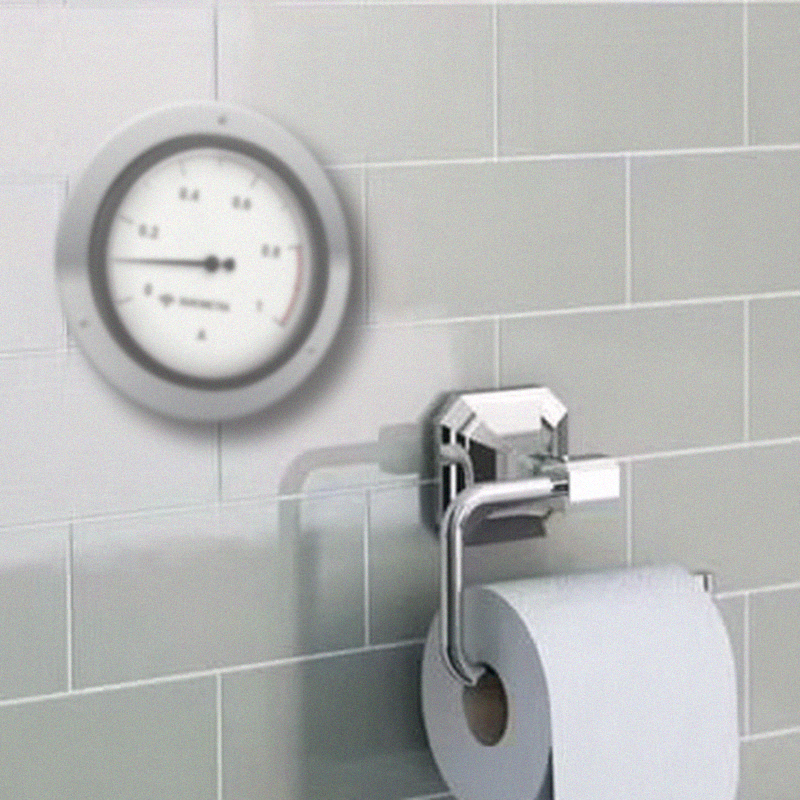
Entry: 0.1A
